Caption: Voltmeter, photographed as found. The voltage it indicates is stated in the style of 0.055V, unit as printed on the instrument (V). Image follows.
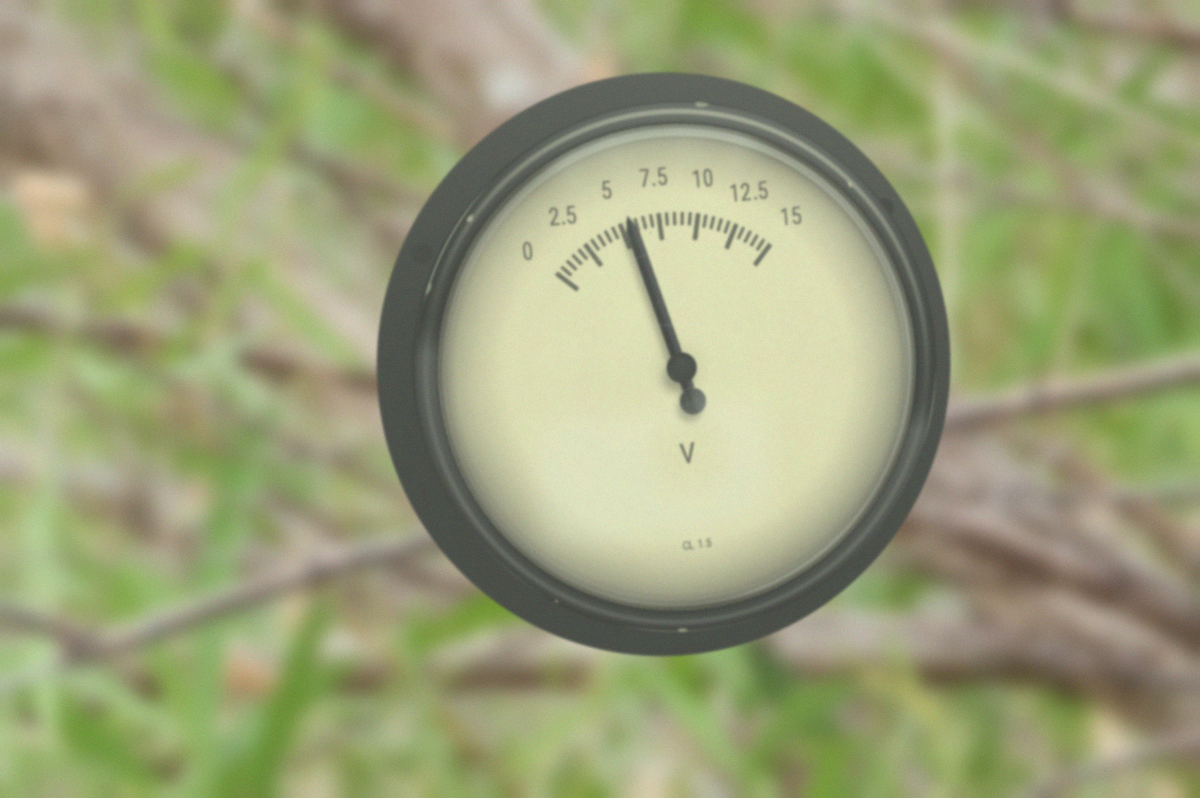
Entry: 5.5V
